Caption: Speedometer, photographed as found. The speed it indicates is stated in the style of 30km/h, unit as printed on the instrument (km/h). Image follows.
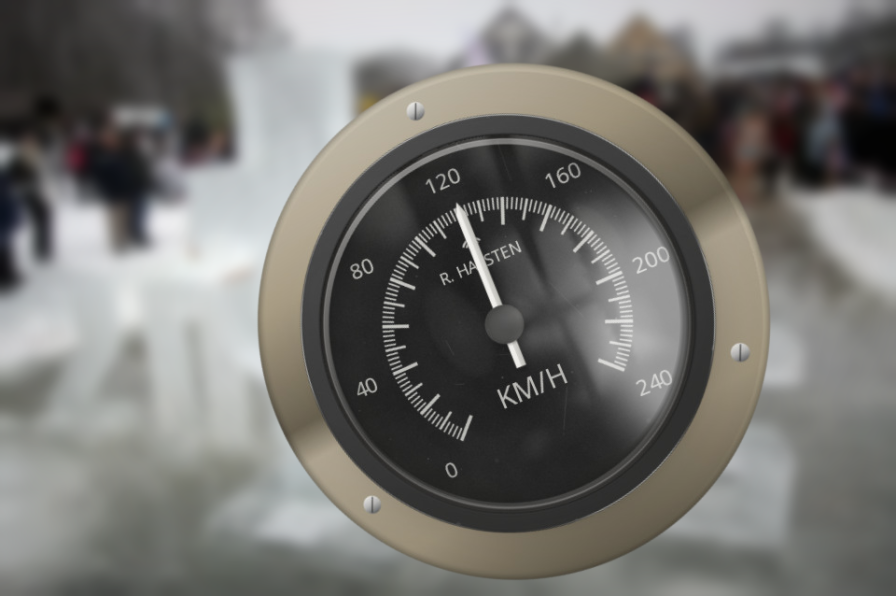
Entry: 122km/h
